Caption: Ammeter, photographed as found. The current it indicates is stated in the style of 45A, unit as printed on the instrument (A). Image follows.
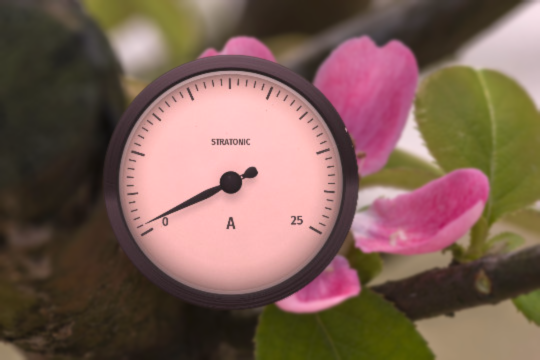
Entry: 0.5A
